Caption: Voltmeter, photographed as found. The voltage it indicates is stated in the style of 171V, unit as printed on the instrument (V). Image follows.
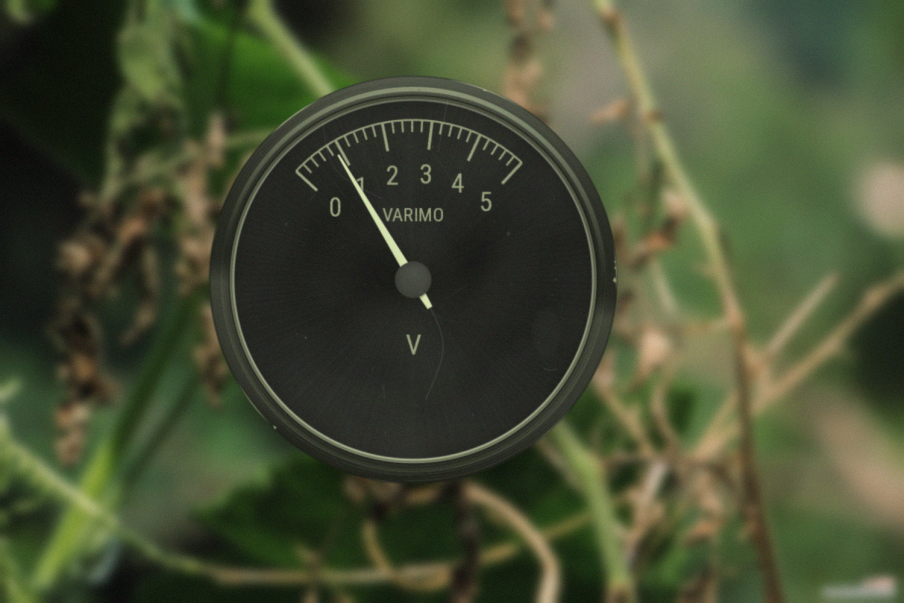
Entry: 0.9V
